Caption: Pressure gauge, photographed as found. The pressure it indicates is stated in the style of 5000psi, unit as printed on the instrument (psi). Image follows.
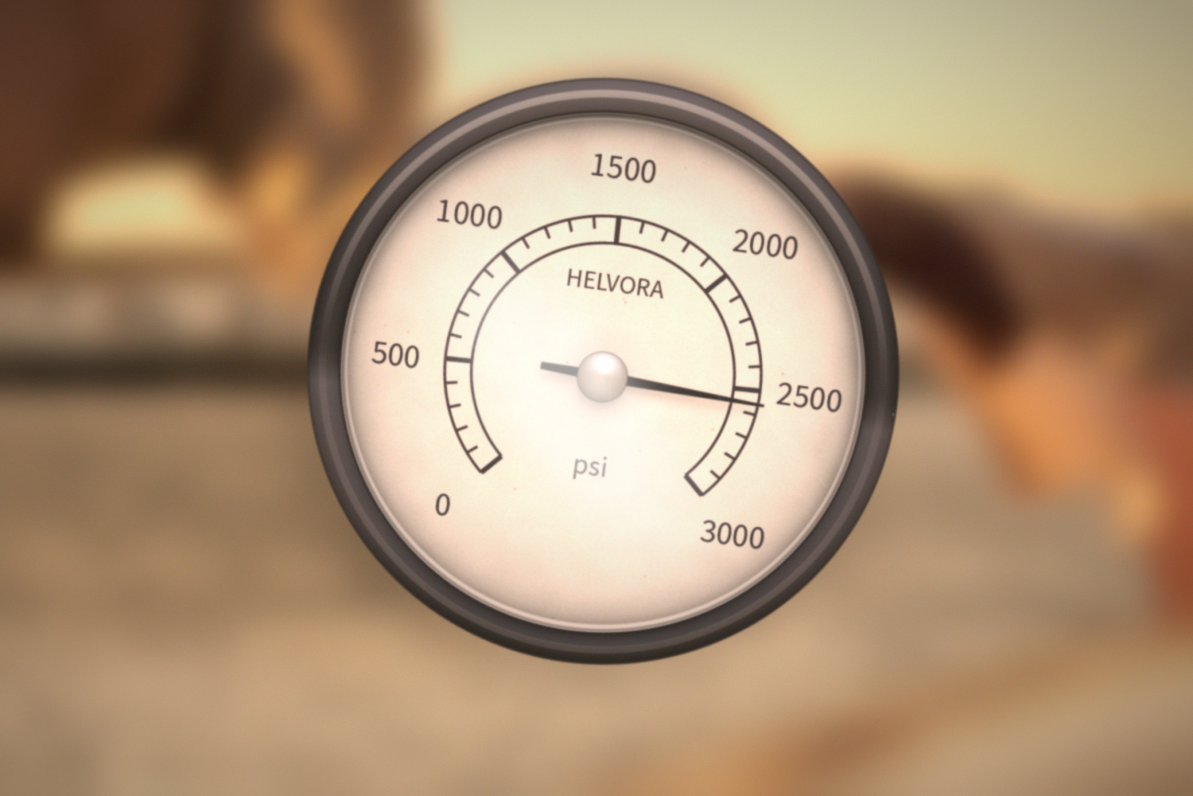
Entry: 2550psi
